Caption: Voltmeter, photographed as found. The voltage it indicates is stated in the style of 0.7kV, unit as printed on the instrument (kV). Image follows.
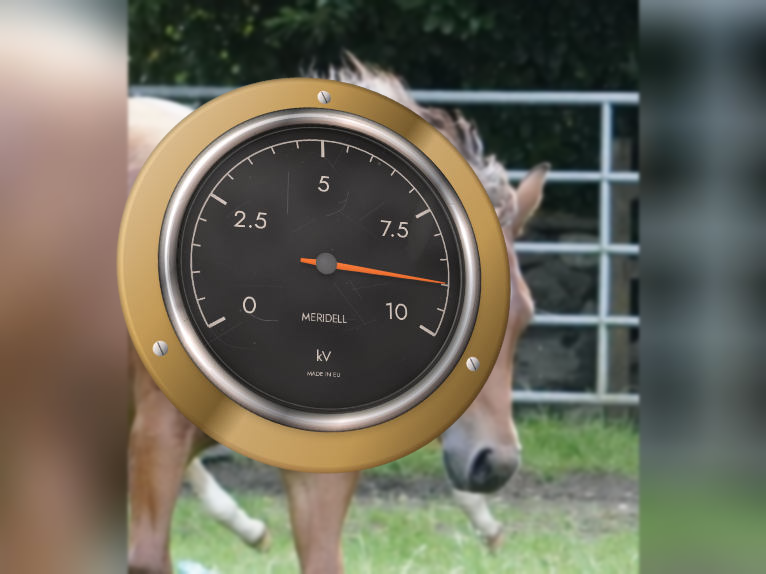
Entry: 9kV
